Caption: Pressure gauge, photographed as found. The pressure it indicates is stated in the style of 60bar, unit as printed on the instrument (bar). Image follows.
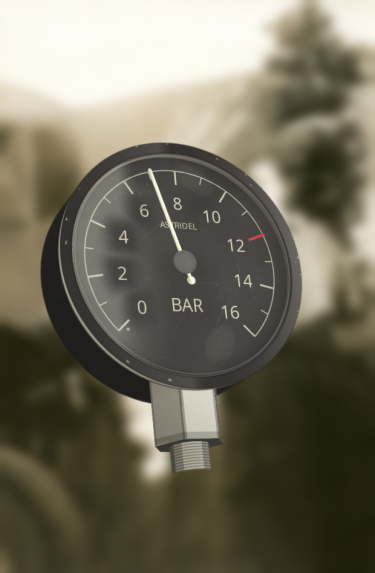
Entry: 7bar
